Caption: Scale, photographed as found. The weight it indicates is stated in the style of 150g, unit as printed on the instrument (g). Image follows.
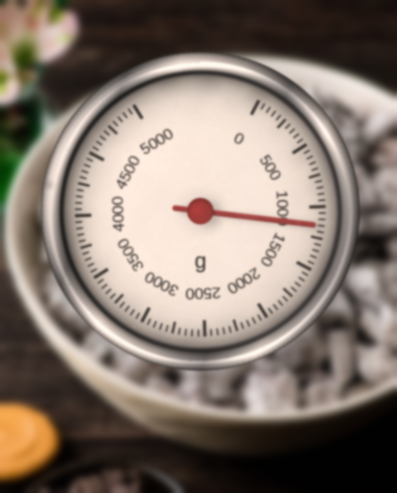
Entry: 1150g
